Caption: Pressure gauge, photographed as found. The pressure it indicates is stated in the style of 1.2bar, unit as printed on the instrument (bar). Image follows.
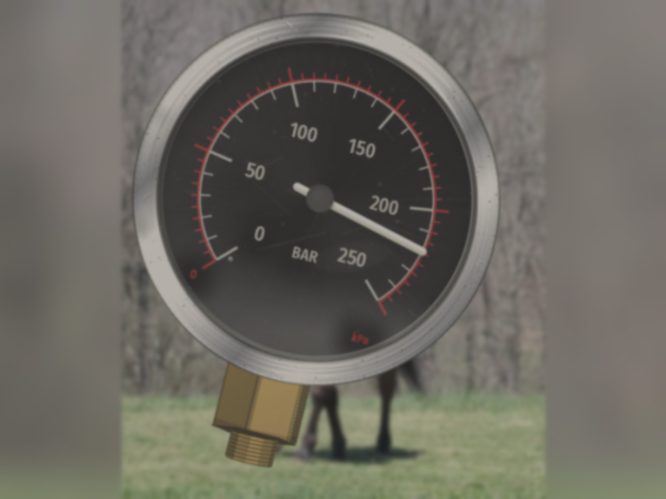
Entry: 220bar
